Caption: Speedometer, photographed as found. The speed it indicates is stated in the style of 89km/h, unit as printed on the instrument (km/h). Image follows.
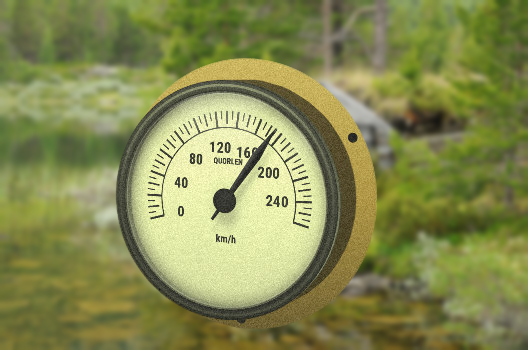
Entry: 175km/h
